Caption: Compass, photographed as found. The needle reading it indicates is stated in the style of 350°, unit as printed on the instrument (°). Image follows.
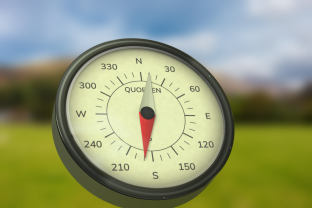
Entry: 190°
